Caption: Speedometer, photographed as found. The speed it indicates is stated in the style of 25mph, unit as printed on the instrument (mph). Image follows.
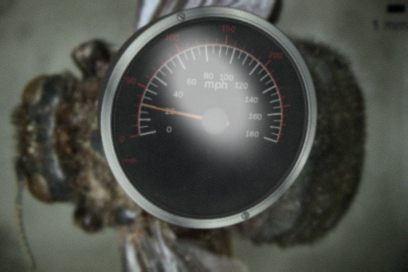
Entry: 20mph
